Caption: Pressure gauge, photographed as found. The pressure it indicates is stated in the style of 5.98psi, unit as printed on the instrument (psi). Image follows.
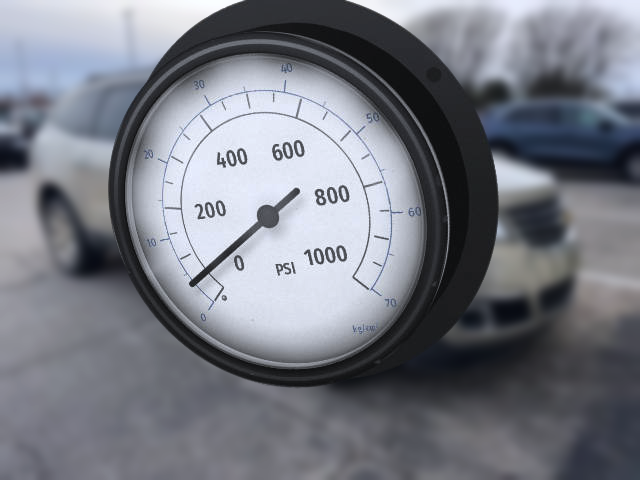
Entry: 50psi
